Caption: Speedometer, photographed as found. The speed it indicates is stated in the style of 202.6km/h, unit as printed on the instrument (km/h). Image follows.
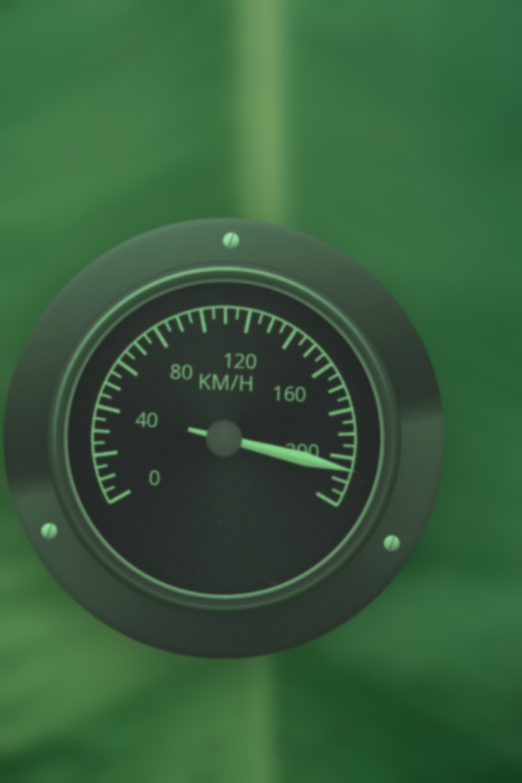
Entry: 205km/h
